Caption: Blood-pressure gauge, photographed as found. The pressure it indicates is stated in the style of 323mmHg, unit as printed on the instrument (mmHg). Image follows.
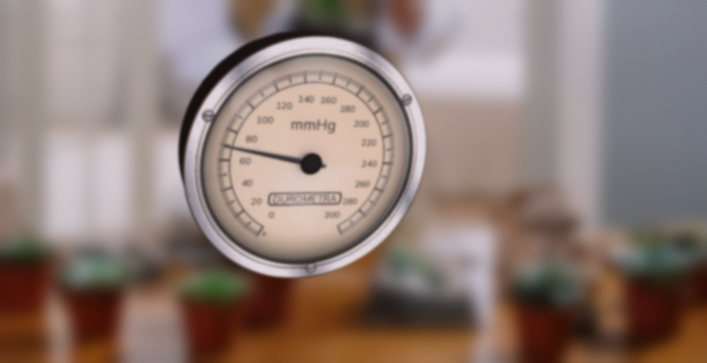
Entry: 70mmHg
